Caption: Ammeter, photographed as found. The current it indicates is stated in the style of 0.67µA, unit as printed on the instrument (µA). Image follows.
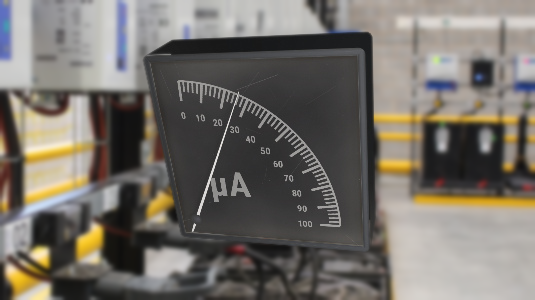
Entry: 26µA
